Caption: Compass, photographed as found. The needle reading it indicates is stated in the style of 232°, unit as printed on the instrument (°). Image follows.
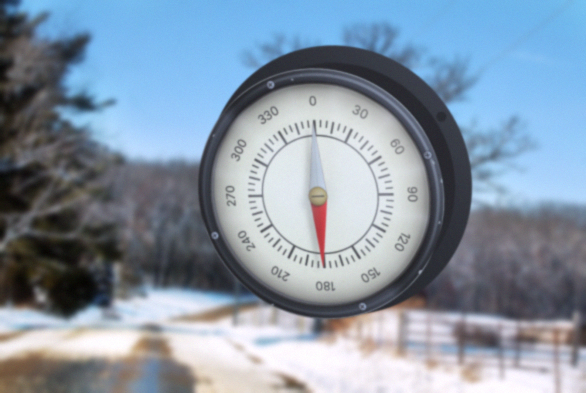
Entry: 180°
